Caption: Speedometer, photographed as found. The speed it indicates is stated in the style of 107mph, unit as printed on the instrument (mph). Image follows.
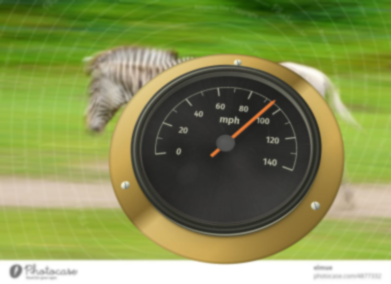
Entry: 95mph
